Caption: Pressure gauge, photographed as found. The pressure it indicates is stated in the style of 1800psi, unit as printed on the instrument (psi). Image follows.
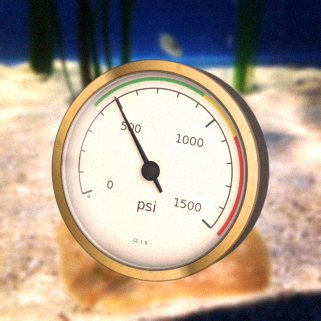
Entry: 500psi
